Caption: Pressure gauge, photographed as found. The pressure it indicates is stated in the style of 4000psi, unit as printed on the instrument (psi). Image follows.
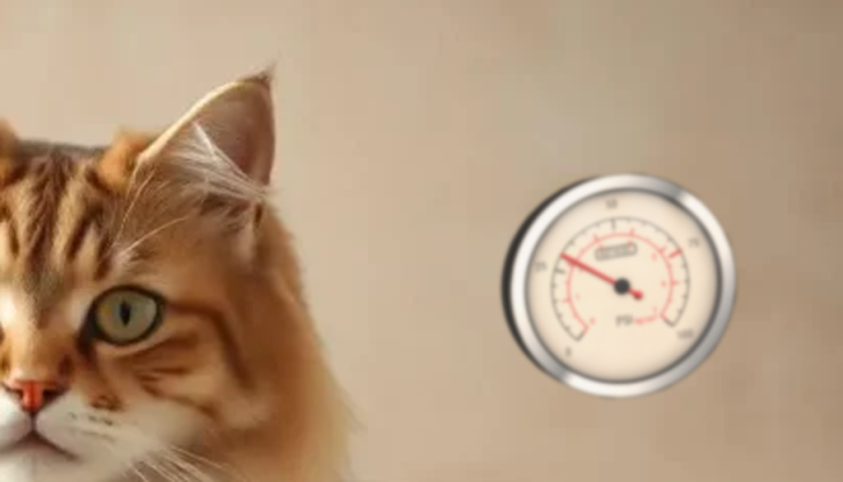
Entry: 30psi
